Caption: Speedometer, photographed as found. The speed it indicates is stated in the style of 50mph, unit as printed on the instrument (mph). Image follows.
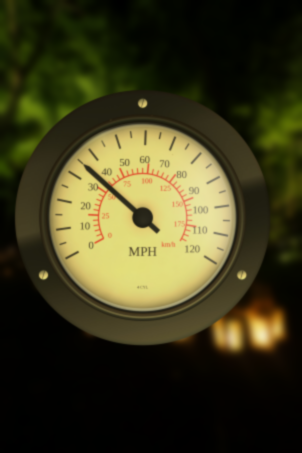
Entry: 35mph
